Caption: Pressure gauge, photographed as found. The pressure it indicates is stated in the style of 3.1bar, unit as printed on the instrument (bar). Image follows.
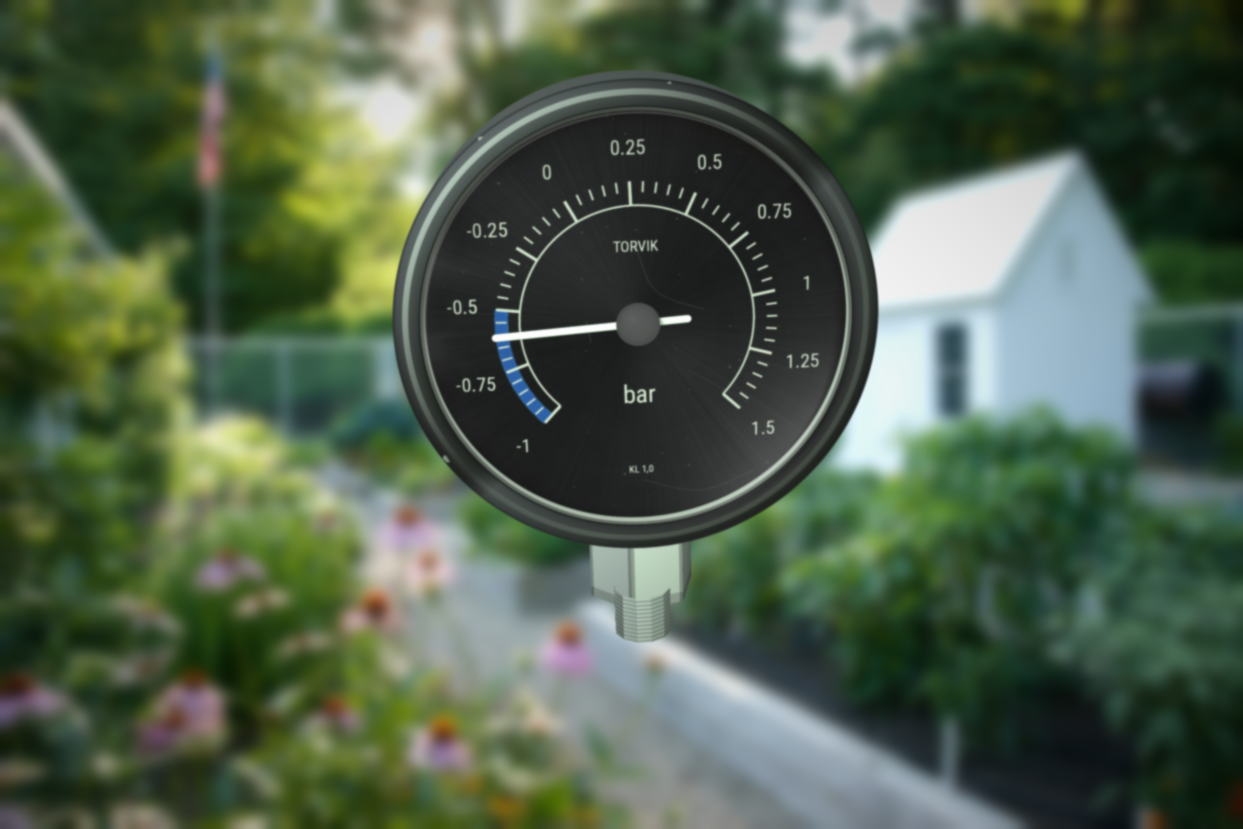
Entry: -0.6bar
